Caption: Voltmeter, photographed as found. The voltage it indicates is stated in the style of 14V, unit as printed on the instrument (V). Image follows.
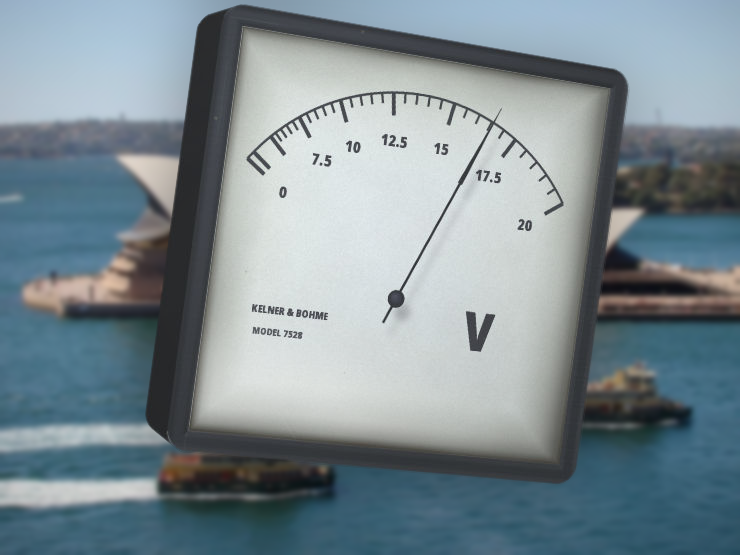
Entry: 16.5V
